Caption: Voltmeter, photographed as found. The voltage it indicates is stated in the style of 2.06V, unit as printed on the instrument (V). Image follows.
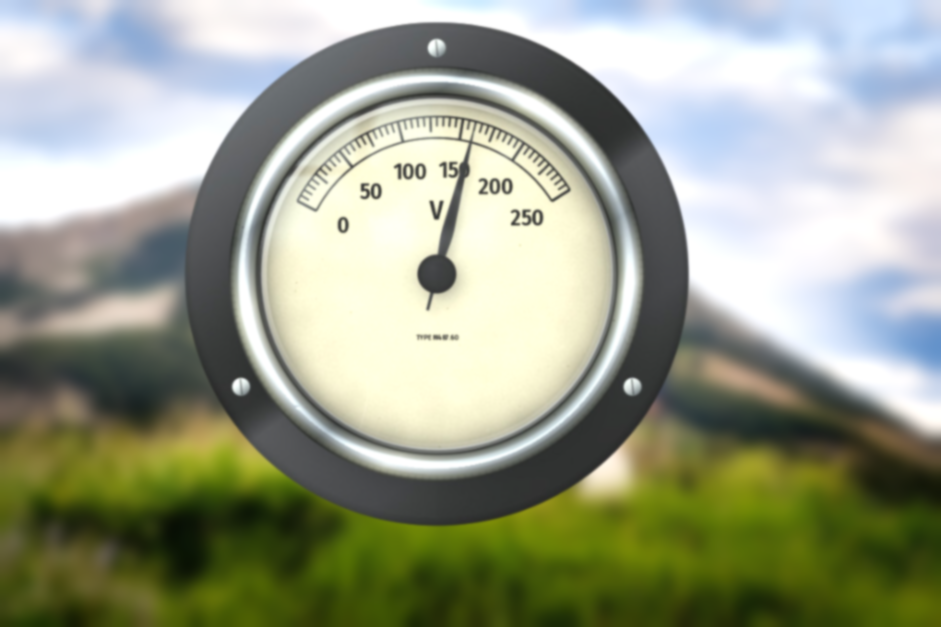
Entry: 160V
